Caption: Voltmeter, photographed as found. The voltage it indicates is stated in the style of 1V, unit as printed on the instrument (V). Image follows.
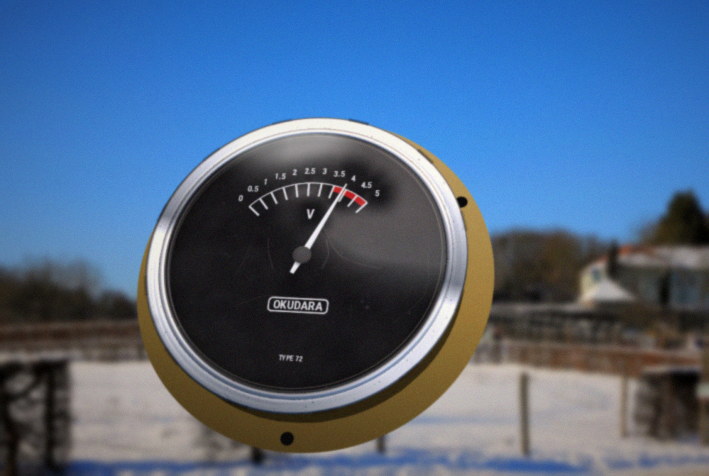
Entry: 4V
